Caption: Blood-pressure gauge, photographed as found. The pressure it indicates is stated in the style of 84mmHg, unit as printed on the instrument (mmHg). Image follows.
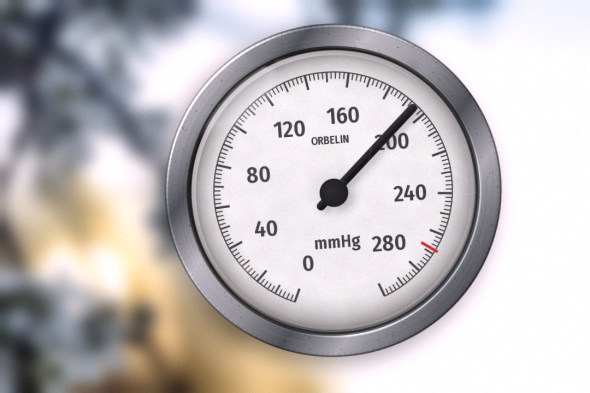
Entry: 194mmHg
